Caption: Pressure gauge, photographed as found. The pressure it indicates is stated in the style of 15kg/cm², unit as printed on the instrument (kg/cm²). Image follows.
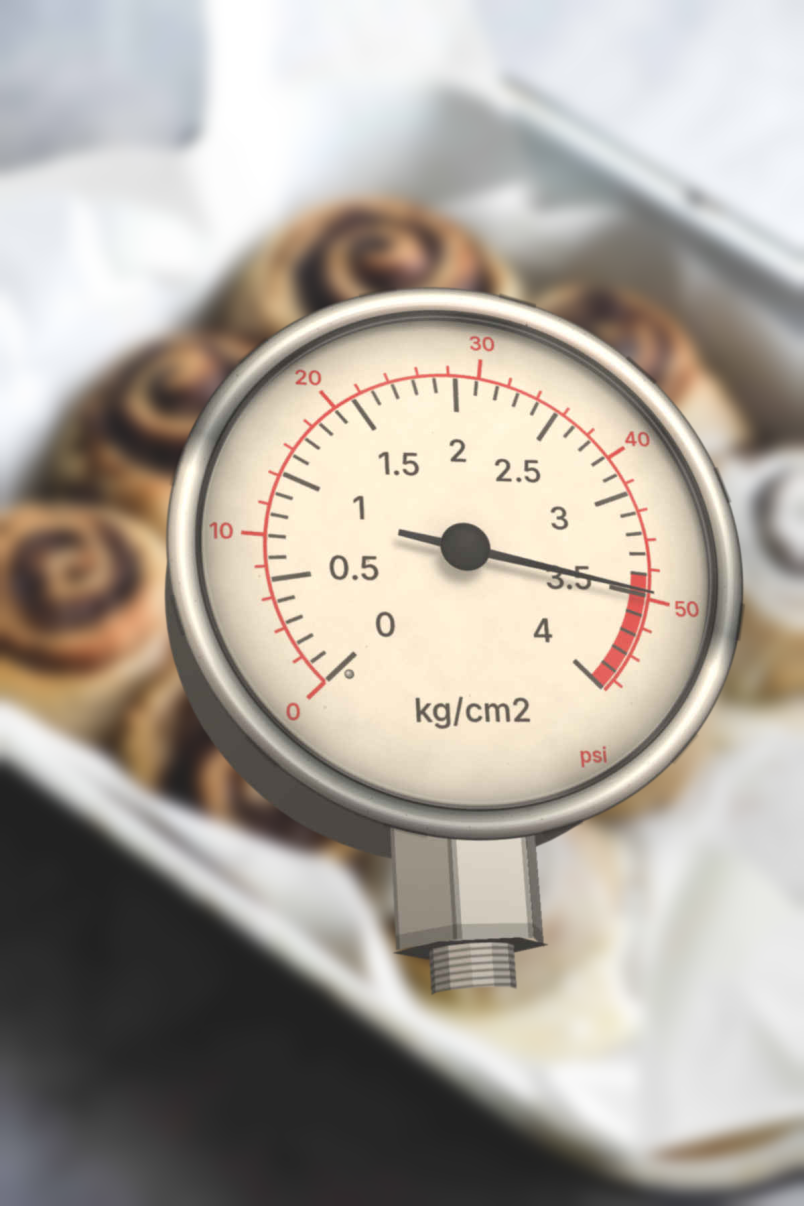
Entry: 3.5kg/cm²
